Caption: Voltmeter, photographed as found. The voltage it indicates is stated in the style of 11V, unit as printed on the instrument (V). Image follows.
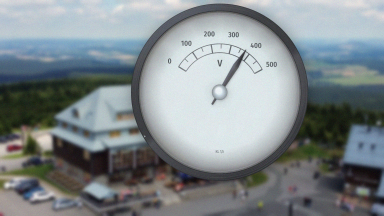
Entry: 375V
